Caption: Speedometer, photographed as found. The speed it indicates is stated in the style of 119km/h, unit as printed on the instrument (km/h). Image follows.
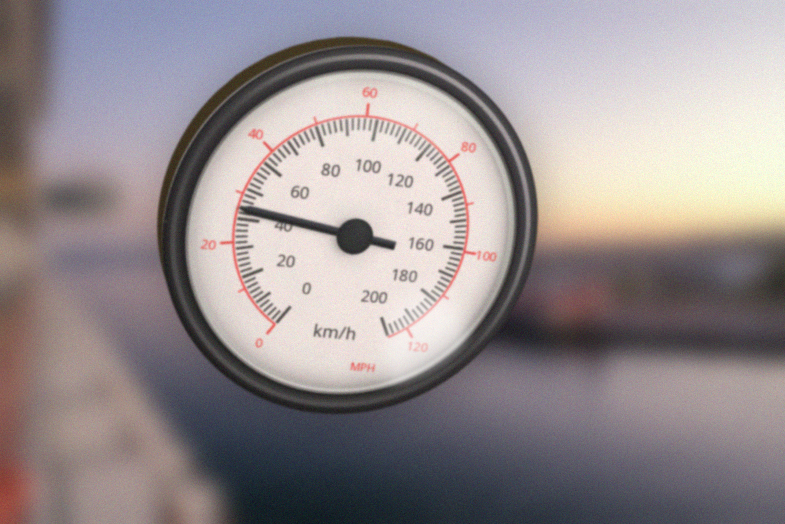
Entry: 44km/h
